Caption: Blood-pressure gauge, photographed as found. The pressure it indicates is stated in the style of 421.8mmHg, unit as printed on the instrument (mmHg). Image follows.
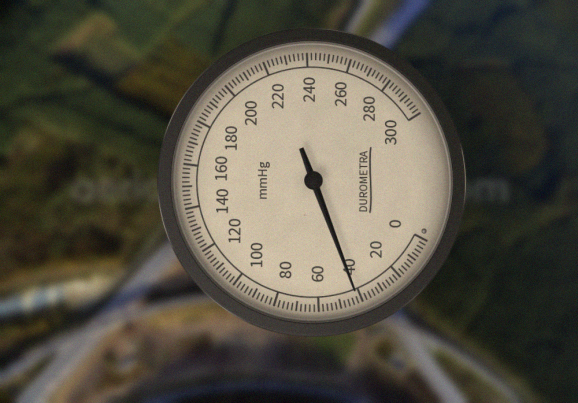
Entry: 42mmHg
